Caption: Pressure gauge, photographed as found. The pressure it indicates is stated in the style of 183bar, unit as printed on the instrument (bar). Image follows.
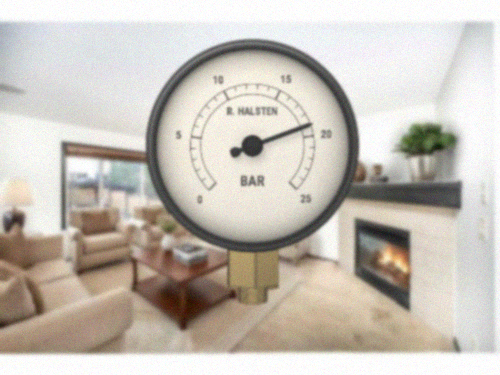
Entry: 19bar
